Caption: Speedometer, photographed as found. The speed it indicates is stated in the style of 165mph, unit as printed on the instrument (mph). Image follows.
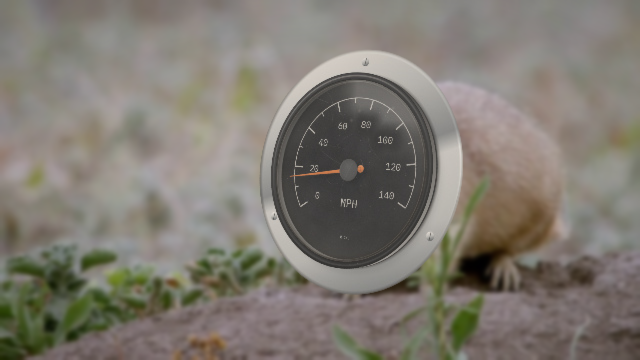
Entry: 15mph
